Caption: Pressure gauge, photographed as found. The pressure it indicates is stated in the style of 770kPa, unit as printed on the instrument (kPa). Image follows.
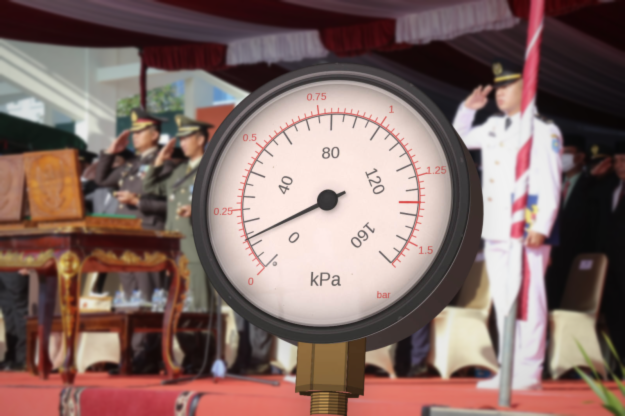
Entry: 12.5kPa
